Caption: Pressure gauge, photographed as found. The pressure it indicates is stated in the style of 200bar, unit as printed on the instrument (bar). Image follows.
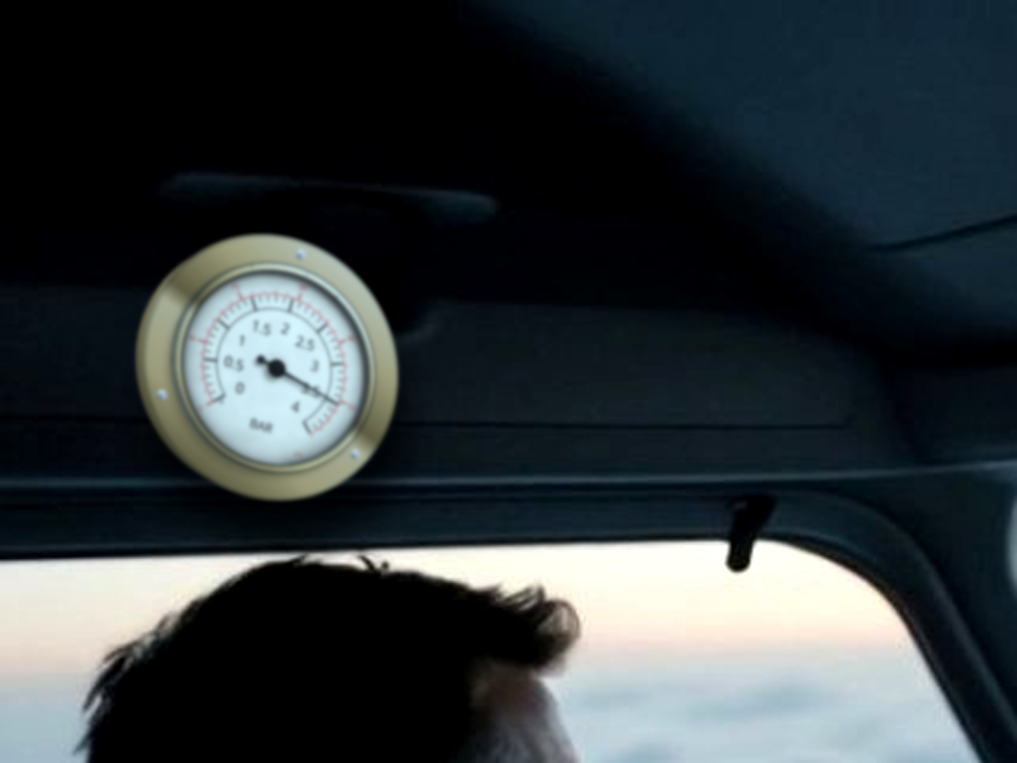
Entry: 3.5bar
